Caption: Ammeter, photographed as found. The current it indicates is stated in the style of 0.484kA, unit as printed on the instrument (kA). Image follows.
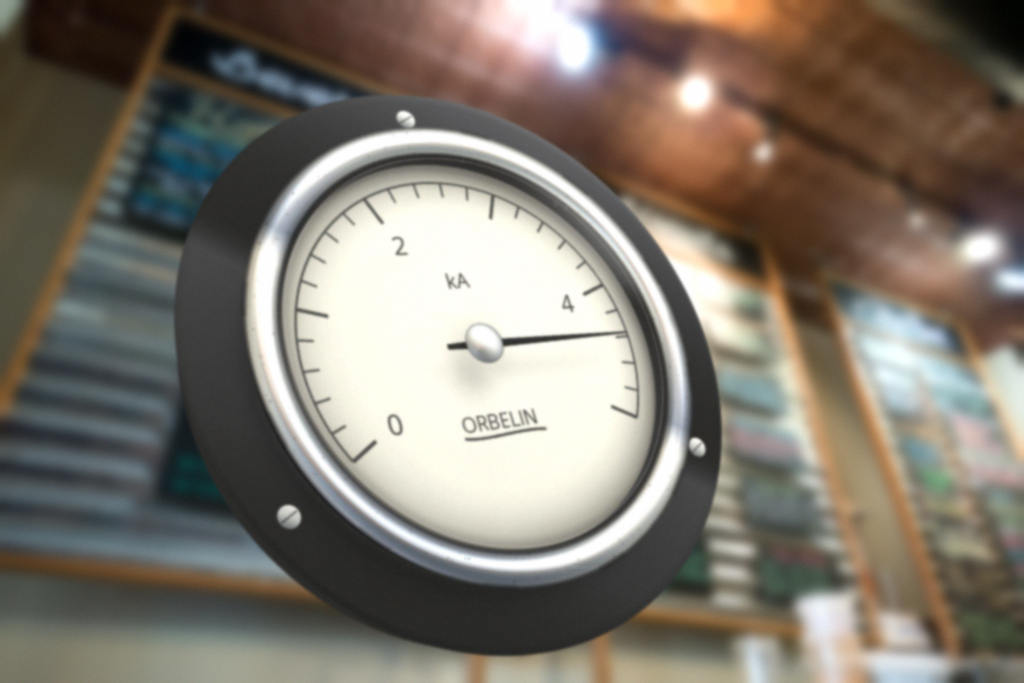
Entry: 4.4kA
